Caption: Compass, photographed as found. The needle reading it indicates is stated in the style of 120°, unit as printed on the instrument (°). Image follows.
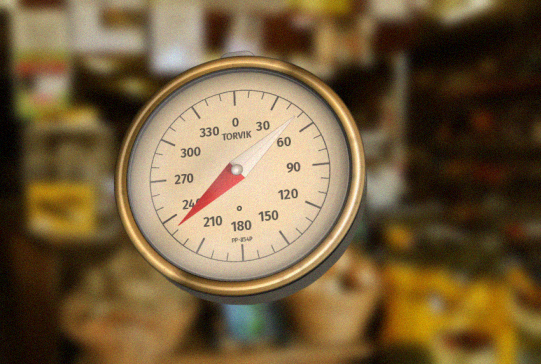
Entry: 230°
